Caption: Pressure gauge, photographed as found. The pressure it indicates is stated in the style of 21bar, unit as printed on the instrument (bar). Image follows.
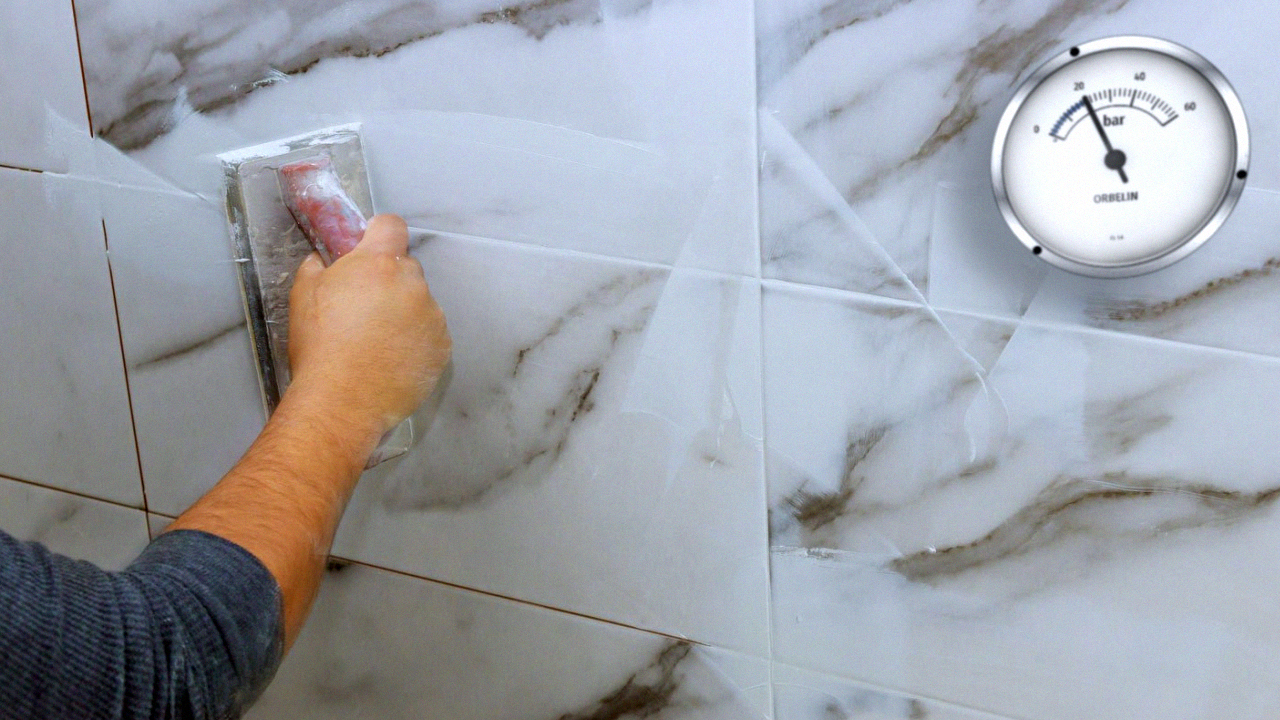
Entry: 20bar
